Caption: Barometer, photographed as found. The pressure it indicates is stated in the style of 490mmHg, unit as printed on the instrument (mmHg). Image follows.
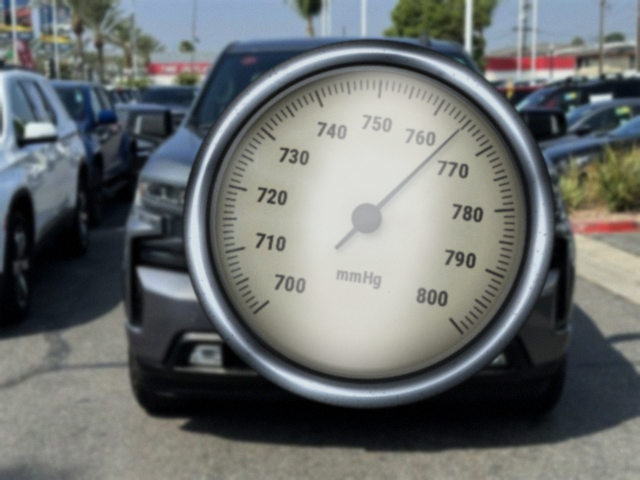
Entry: 765mmHg
